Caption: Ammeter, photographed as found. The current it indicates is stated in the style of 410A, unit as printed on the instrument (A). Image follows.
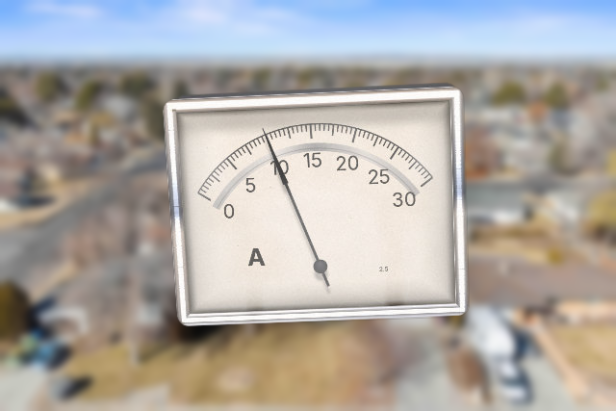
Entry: 10A
